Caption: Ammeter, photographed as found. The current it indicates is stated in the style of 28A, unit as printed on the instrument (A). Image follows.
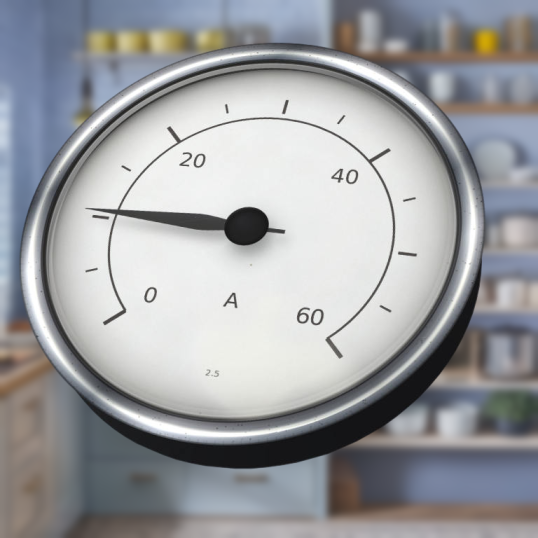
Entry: 10A
